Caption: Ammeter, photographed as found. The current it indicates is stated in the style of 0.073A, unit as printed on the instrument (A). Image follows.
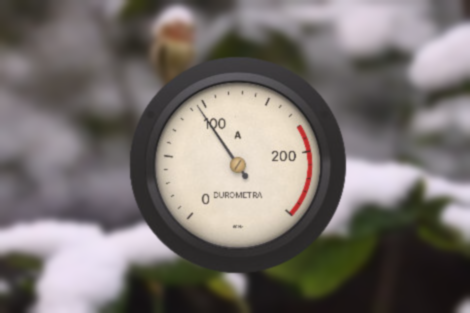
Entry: 95A
